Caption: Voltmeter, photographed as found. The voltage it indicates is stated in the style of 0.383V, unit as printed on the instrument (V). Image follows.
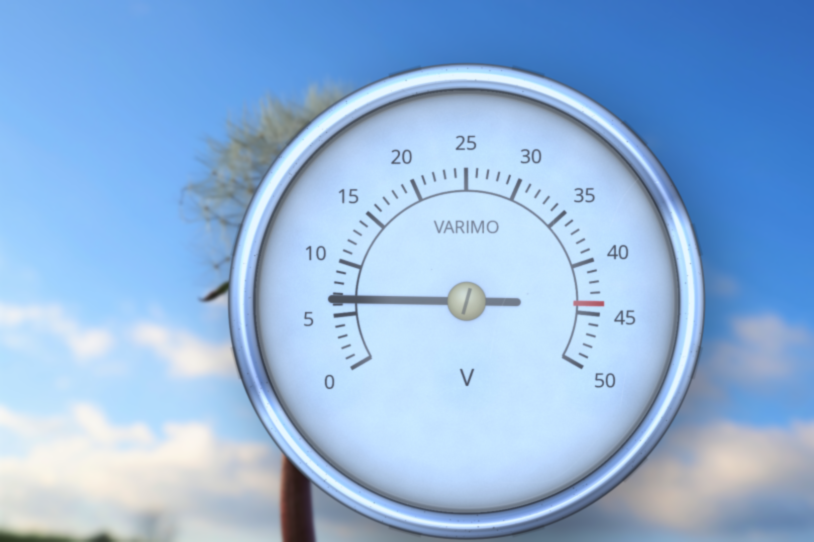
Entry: 6.5V
